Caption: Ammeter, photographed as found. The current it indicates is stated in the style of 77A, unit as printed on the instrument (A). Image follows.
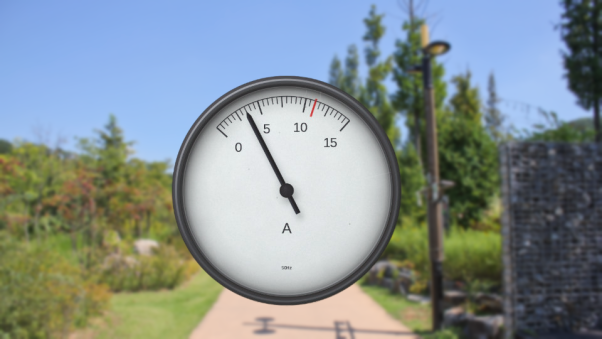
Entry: 3.5A
